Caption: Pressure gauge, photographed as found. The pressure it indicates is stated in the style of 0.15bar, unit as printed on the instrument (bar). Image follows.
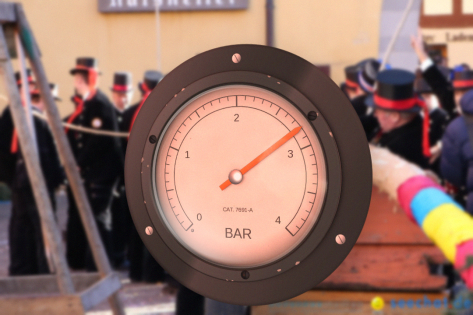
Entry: 2.8bar
